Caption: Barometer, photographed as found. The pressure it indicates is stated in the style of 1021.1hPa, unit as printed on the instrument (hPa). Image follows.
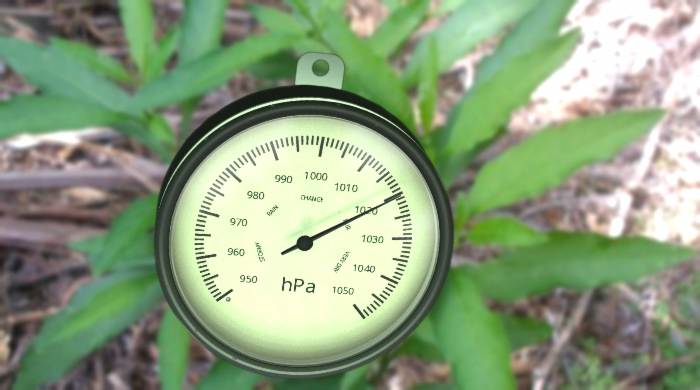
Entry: 1020hPa
